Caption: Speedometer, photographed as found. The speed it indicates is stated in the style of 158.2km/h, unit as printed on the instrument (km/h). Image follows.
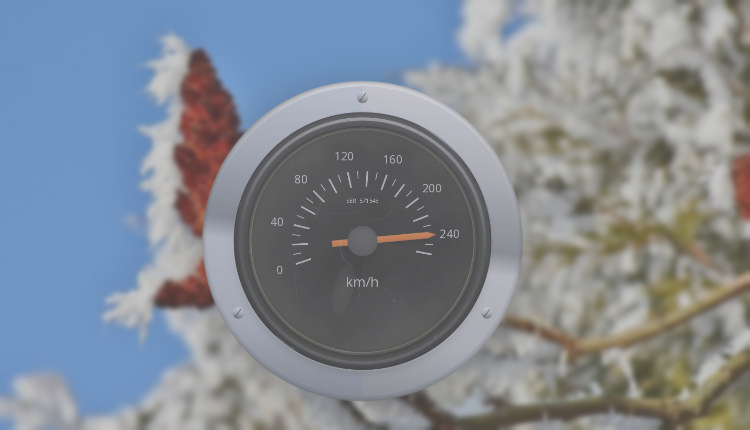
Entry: 240km/h
